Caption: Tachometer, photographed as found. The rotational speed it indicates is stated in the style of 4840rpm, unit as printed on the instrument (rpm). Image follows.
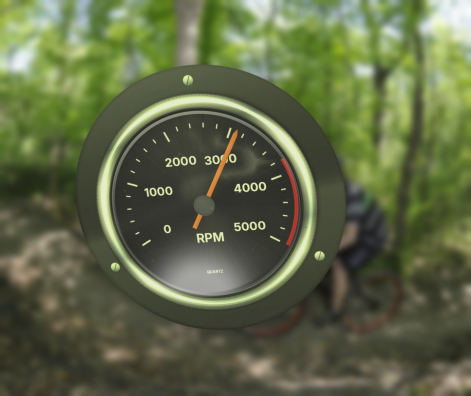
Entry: 3100rpm
